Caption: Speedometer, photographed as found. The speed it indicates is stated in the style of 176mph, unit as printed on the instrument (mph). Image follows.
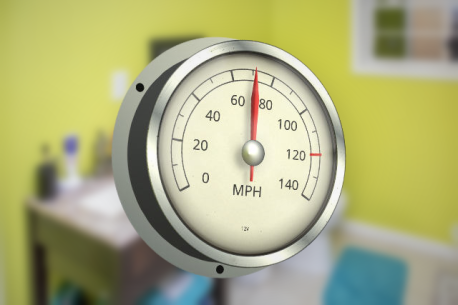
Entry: 70mph
